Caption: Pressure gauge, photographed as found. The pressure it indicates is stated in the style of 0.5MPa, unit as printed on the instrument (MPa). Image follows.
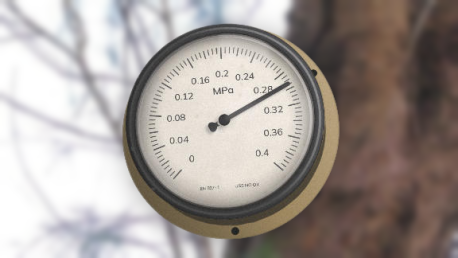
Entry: 0.295MPa
